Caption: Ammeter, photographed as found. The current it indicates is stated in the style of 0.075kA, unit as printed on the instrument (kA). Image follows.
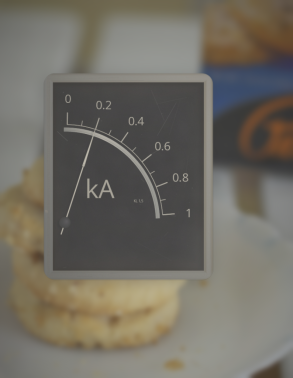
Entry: 0.2kA
